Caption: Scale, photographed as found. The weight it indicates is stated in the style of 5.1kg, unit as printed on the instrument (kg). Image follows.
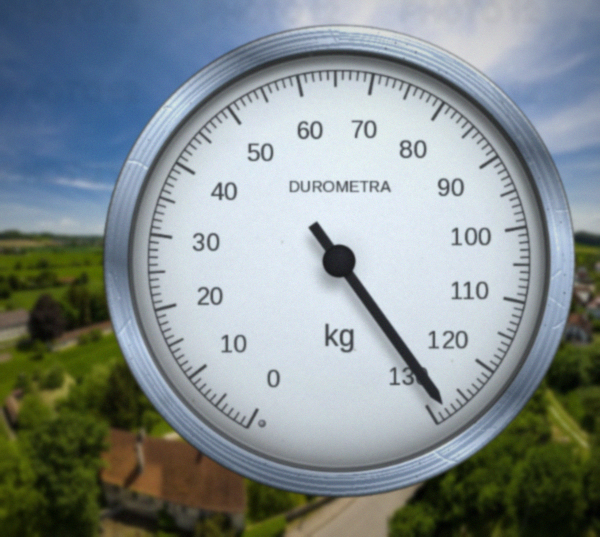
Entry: 128kg
